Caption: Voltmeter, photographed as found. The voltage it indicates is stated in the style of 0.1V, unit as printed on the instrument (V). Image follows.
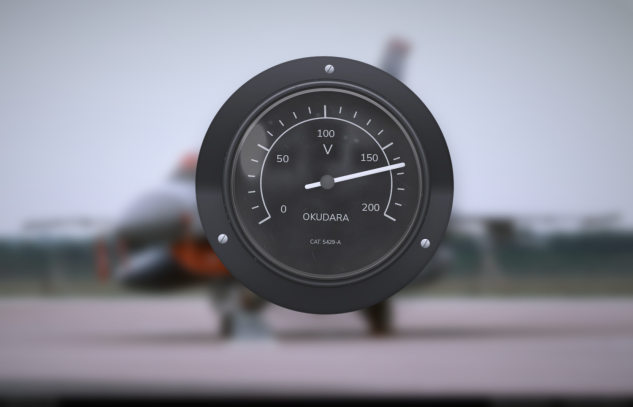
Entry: 165V
